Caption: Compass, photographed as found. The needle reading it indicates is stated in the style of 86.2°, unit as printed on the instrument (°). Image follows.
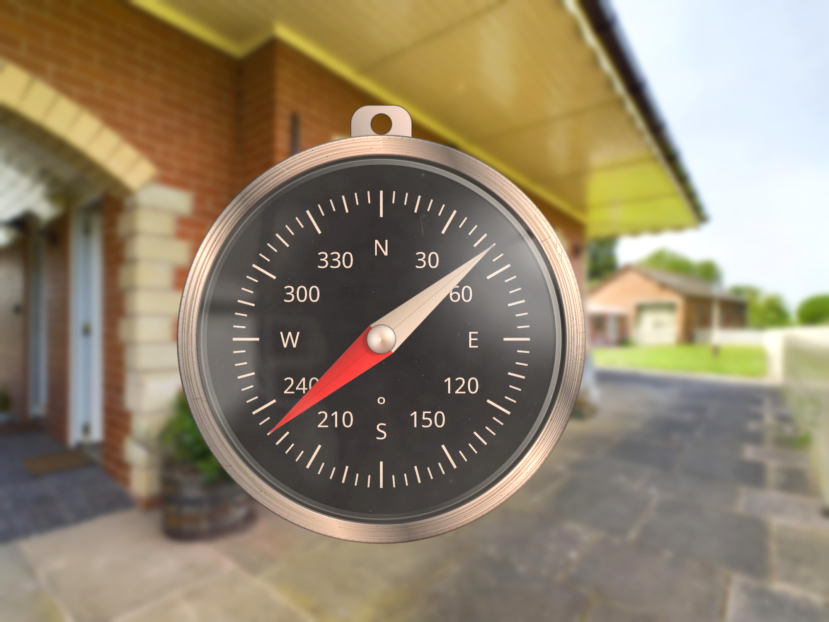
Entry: 230°
